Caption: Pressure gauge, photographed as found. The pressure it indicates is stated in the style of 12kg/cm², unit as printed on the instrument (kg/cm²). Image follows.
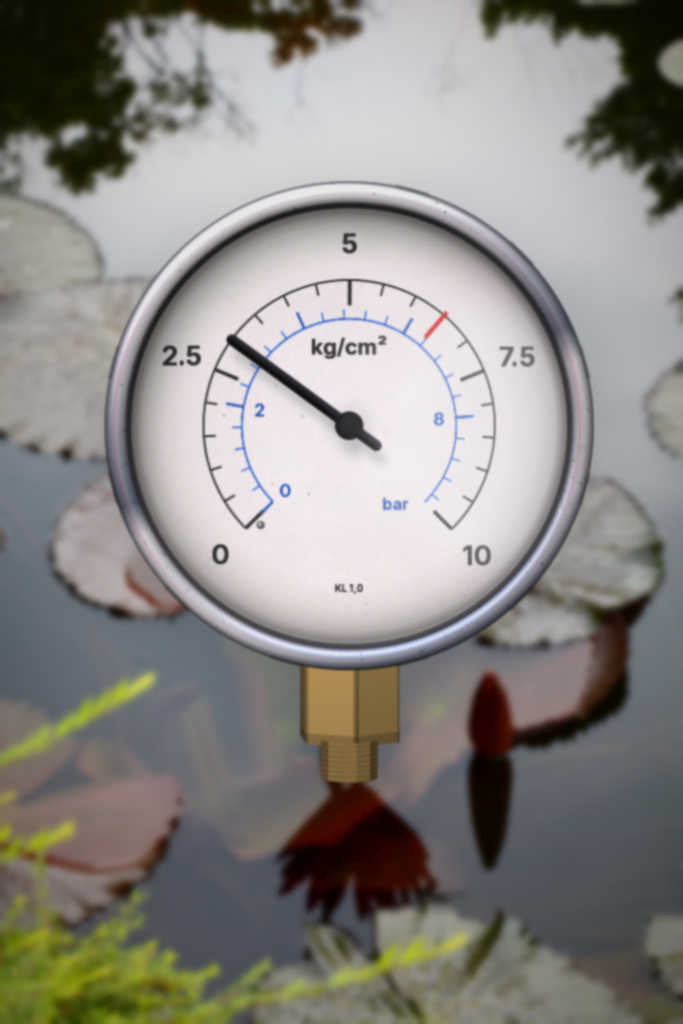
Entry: 3kg/cm²
